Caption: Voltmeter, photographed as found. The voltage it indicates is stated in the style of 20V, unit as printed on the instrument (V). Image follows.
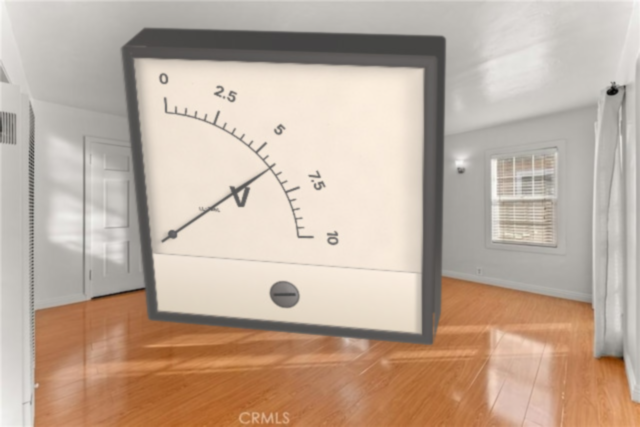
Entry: 6V
